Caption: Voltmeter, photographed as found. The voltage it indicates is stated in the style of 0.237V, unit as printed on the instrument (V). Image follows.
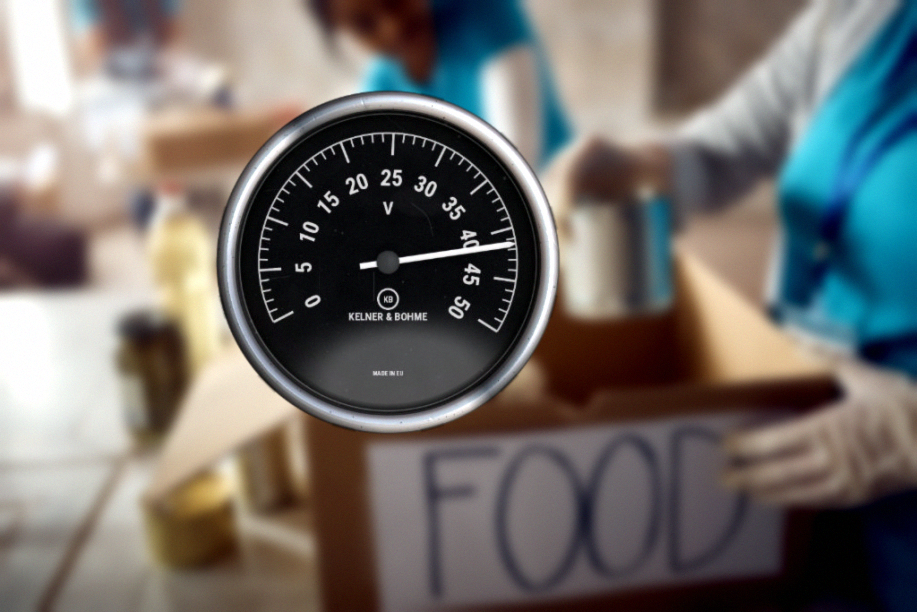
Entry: 41.5V
